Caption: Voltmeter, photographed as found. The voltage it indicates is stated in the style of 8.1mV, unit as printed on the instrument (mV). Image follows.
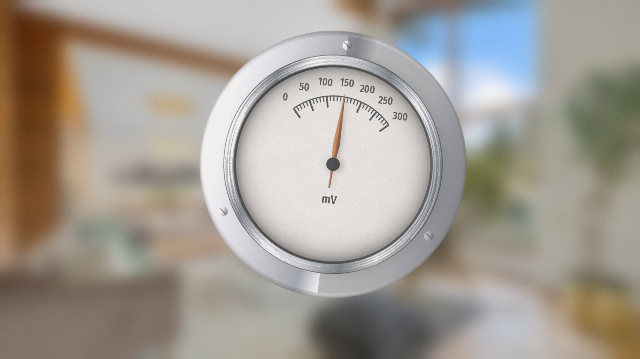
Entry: 150mV
